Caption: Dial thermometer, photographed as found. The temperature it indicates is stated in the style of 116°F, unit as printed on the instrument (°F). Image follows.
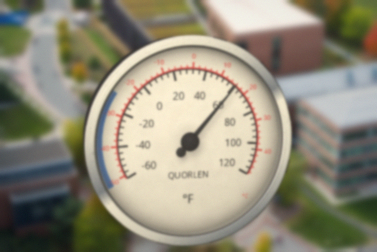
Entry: 60°F
